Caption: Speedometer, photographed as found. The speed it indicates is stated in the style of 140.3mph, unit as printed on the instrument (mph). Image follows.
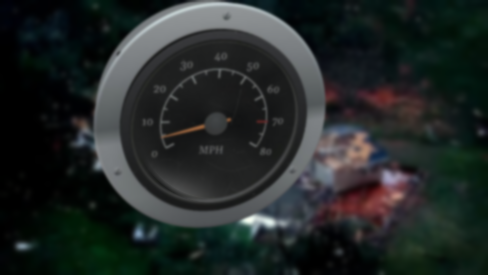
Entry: 5mph
